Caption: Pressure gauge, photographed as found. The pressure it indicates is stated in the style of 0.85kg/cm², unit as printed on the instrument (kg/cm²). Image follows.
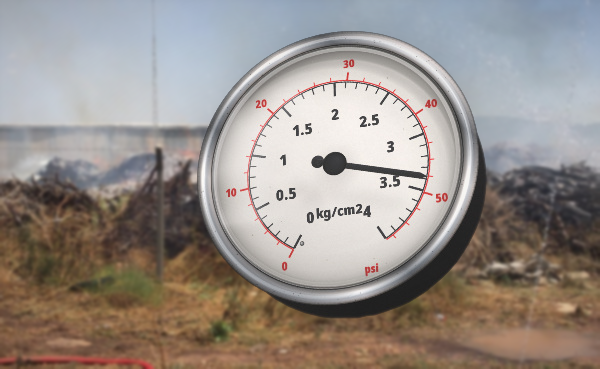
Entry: 3.4kg/cm²
